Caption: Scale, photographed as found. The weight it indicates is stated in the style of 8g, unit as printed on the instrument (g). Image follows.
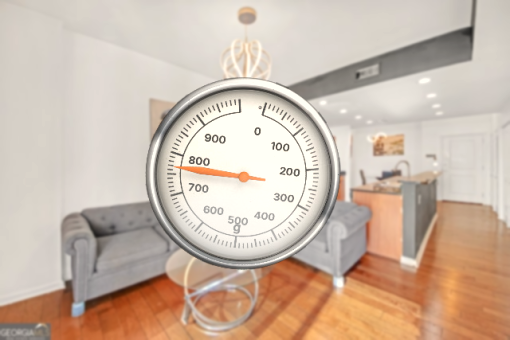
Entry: 770g
